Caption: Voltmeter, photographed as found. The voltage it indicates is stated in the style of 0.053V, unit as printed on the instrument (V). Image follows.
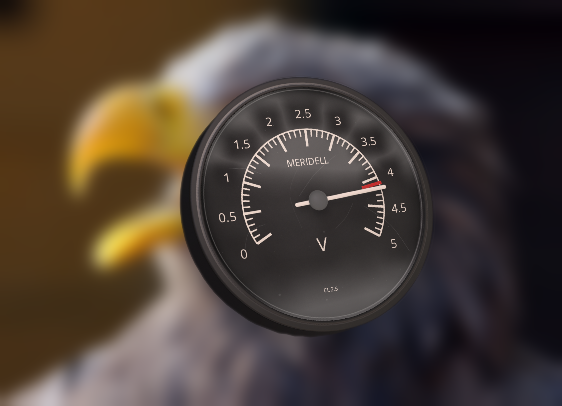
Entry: 4.2V
